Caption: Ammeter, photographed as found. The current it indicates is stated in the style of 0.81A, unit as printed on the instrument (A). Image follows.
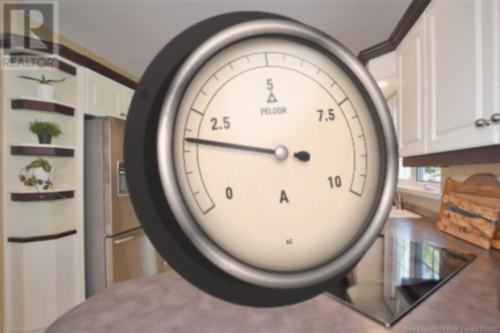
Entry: 1.75A
